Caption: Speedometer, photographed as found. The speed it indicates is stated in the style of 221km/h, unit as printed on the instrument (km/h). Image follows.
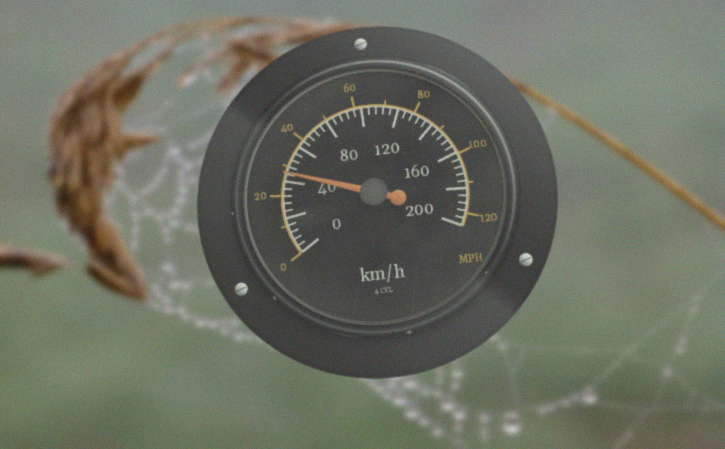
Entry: 44km/h
